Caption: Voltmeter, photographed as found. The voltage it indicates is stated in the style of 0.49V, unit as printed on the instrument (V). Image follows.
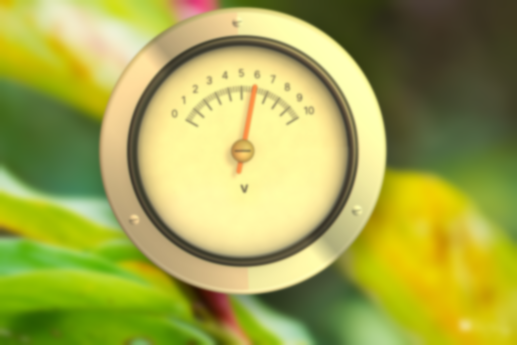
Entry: 6V
